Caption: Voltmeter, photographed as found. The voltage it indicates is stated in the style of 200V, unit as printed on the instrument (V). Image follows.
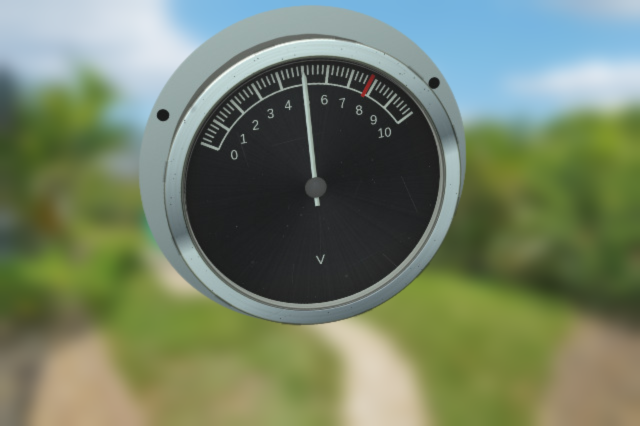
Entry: 5V
